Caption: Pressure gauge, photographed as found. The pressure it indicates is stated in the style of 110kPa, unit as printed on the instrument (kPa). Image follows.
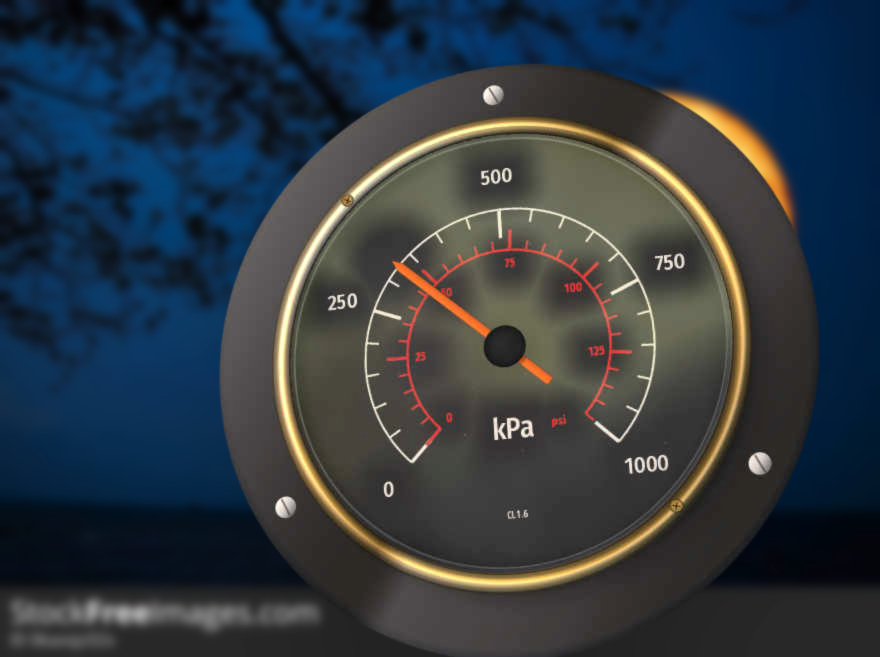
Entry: 325kPa
